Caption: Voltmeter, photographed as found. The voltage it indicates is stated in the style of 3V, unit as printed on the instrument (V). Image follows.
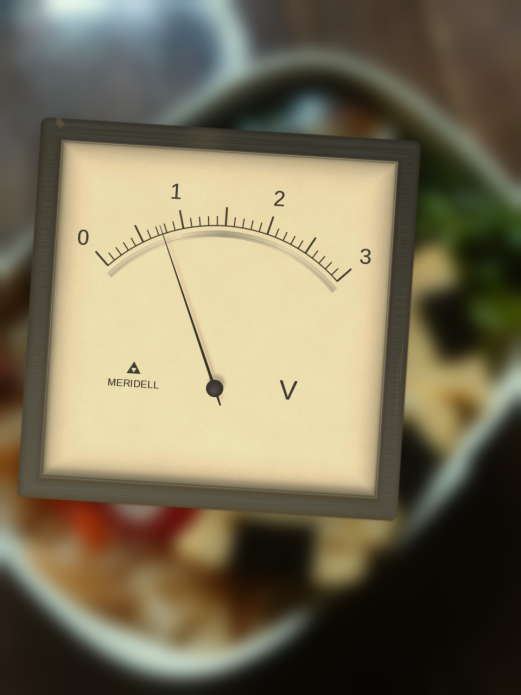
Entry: 0.75V
